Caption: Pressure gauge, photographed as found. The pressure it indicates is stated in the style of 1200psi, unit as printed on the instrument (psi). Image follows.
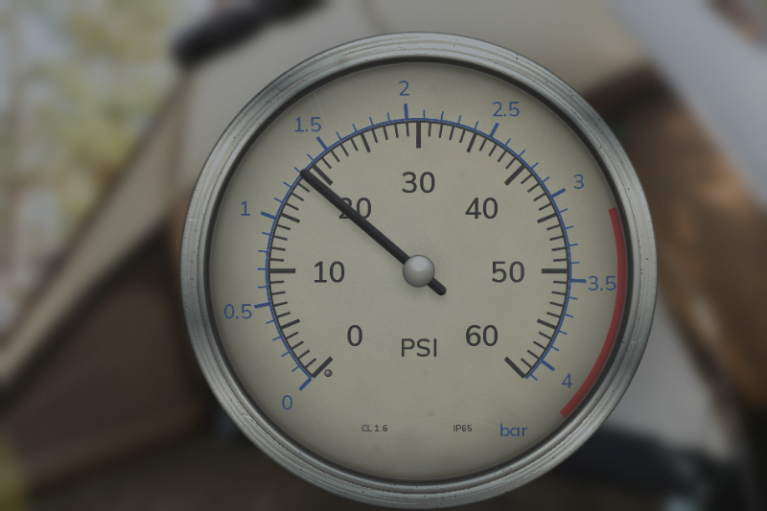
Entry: 19psi
